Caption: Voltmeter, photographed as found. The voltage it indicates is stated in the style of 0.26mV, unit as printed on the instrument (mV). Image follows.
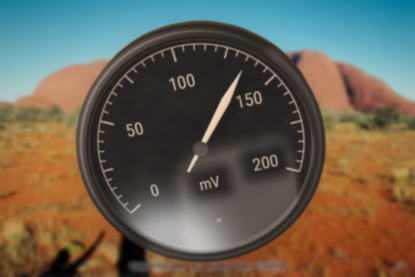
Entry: 135mV
